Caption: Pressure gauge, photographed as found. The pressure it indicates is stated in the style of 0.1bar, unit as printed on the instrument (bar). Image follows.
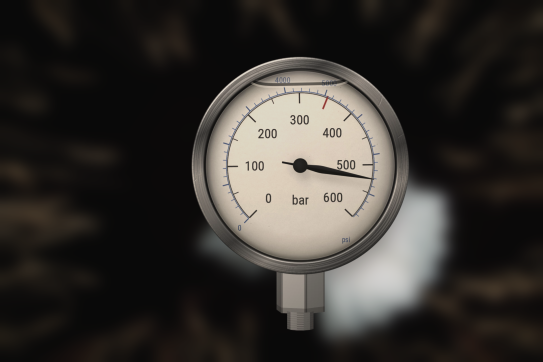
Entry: 525bar
